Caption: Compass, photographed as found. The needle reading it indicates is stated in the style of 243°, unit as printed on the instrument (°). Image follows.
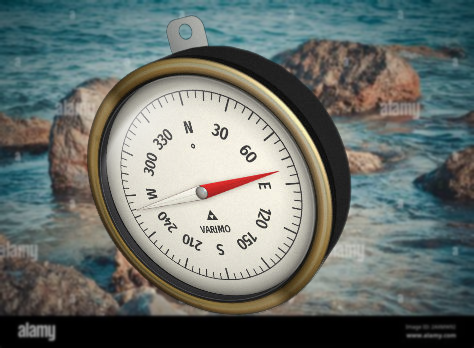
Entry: 80°
